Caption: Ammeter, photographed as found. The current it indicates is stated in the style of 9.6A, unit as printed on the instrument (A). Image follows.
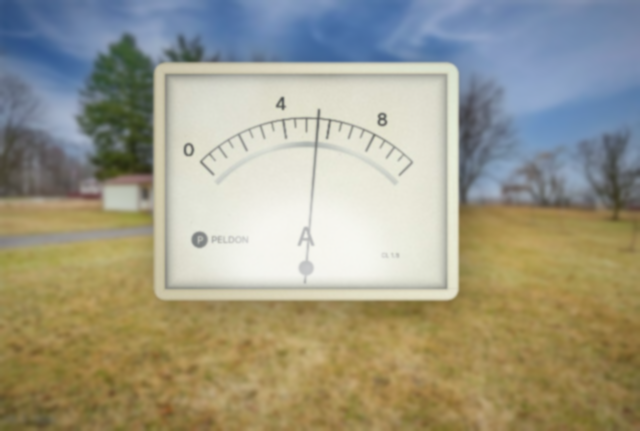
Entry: 5.5A
